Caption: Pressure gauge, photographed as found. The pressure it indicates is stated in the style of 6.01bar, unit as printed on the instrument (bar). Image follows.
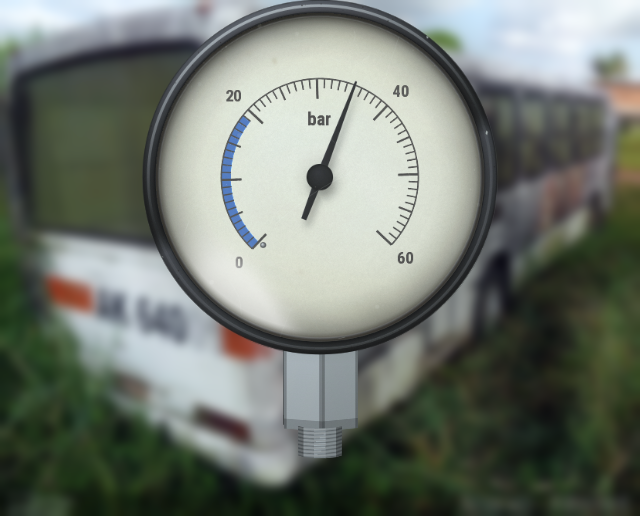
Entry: 35bar
